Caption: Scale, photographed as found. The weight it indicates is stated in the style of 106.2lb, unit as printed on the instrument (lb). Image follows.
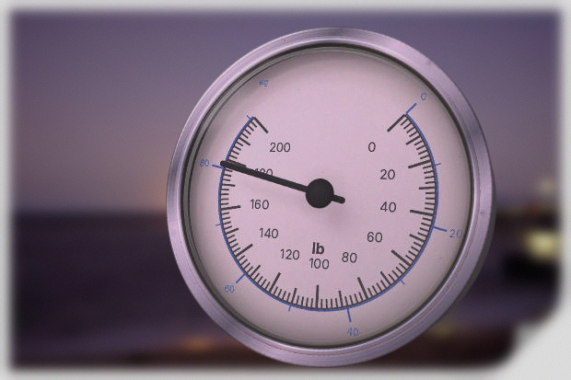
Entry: 178lb
